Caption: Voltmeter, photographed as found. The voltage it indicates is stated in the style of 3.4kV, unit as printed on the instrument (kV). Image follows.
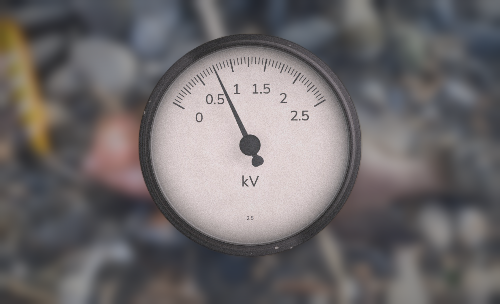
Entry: 0.75kV
